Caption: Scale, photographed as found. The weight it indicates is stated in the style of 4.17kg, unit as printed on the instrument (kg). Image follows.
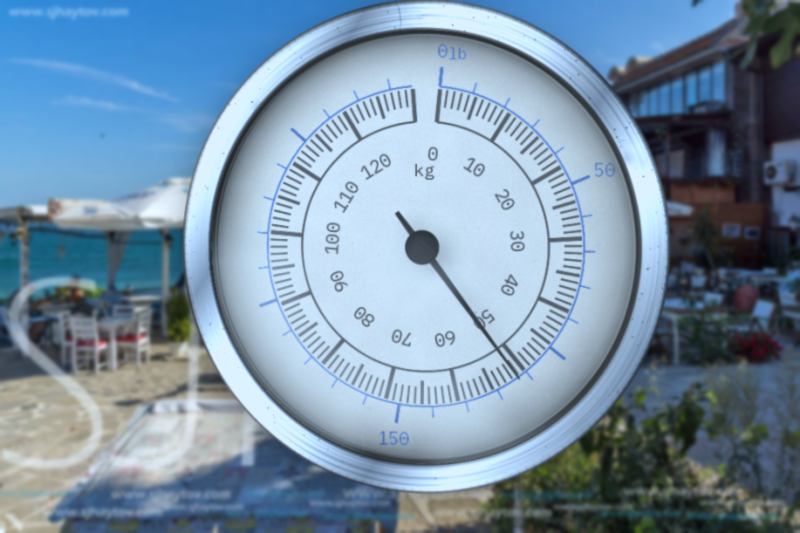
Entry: 51kg
